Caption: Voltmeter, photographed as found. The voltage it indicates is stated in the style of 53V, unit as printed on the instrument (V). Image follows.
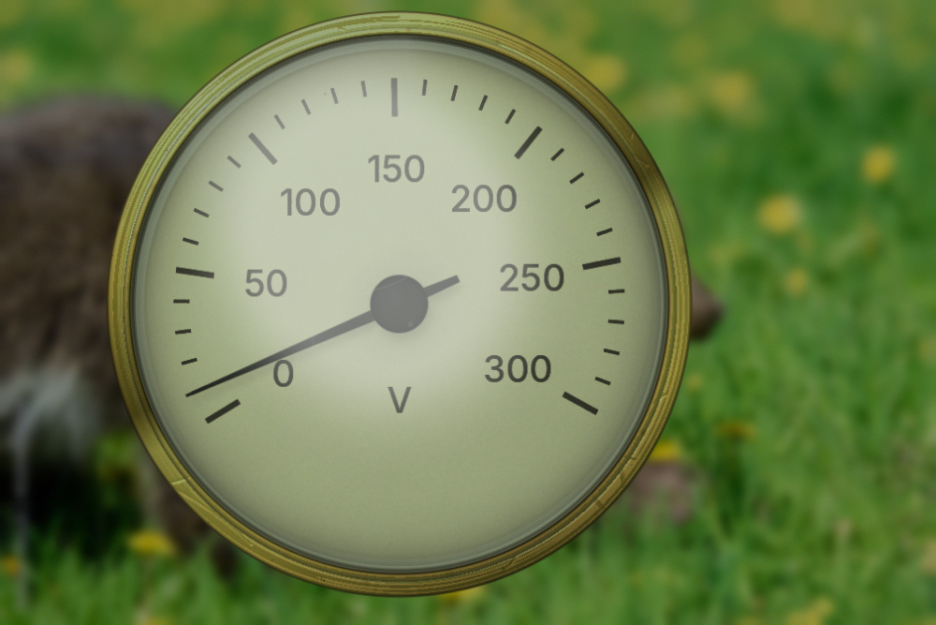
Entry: 10V
